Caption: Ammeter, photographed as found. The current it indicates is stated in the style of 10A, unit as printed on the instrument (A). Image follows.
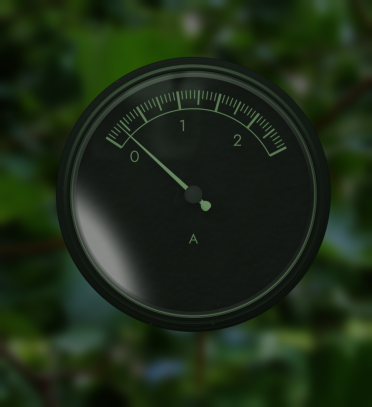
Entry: 0.2A
